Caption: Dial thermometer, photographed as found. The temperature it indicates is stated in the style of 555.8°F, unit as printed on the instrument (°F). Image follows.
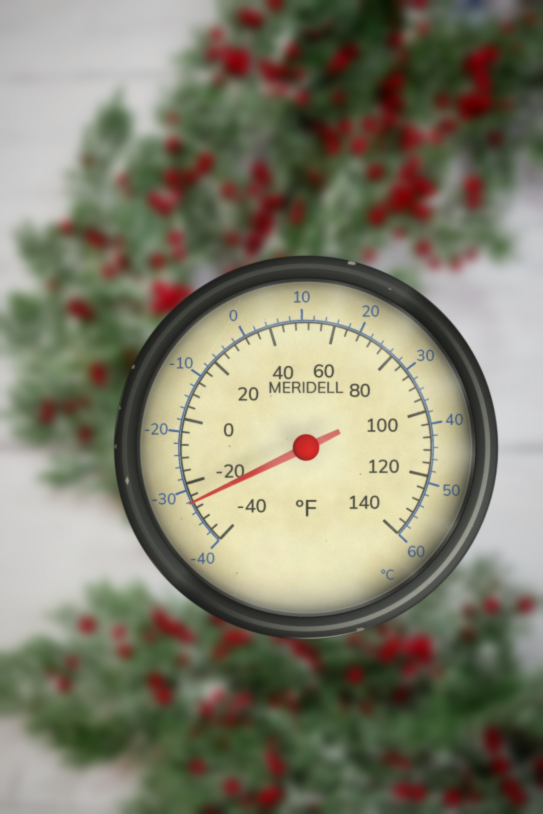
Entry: -26°F
